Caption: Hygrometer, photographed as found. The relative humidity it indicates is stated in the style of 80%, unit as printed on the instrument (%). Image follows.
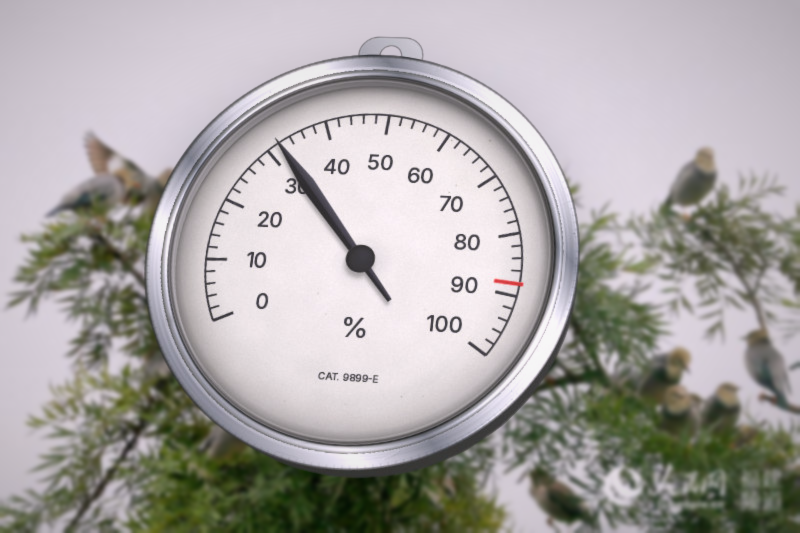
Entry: 32%
